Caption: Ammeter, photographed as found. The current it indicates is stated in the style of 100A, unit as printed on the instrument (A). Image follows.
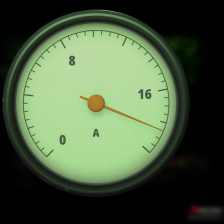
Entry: 18.5A
